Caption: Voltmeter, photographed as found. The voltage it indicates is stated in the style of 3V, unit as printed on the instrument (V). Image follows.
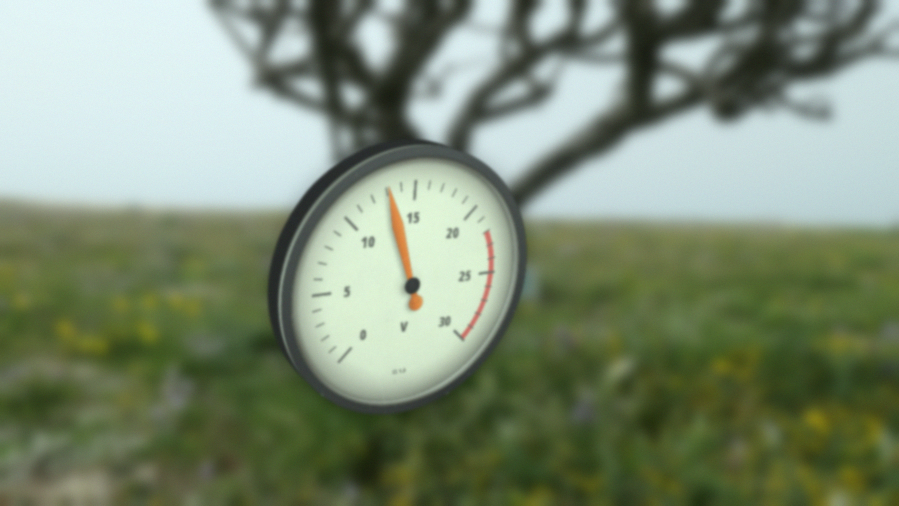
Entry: 13V
